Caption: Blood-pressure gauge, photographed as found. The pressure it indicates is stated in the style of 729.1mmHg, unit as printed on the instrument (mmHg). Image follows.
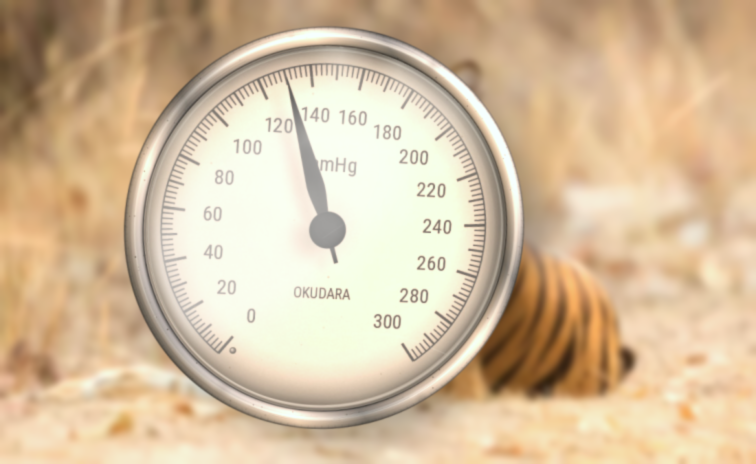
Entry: 130mmHg
